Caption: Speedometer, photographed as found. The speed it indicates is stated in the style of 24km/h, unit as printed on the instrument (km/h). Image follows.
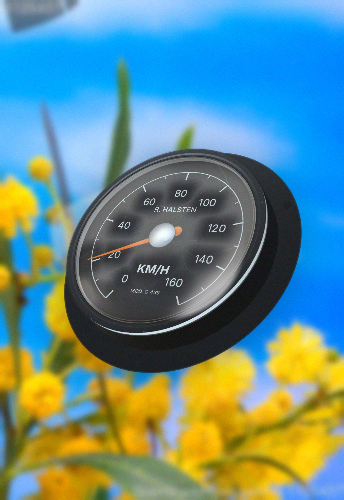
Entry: 20km/h
